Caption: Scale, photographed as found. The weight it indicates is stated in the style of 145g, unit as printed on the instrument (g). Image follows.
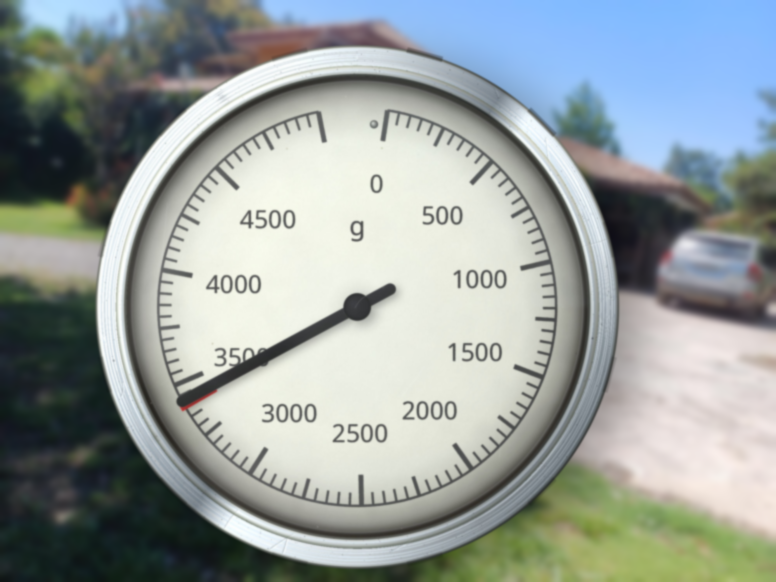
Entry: 3425g
